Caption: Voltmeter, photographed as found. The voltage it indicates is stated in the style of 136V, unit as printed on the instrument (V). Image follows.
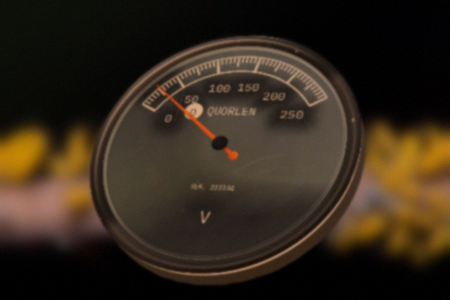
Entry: 25V
